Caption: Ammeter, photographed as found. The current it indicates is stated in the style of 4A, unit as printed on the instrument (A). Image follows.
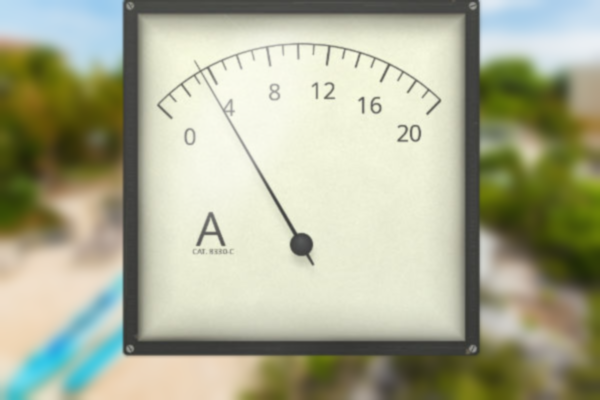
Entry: 3.5A
